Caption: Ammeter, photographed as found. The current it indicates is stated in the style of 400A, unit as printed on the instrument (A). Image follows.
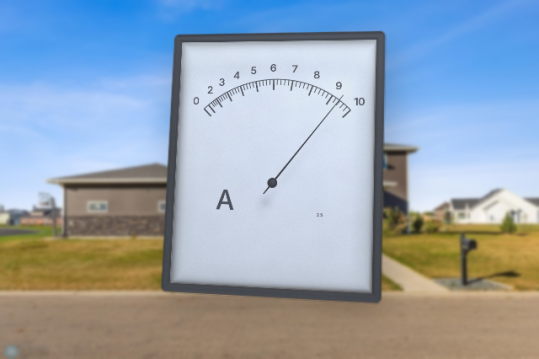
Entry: 9.4A
